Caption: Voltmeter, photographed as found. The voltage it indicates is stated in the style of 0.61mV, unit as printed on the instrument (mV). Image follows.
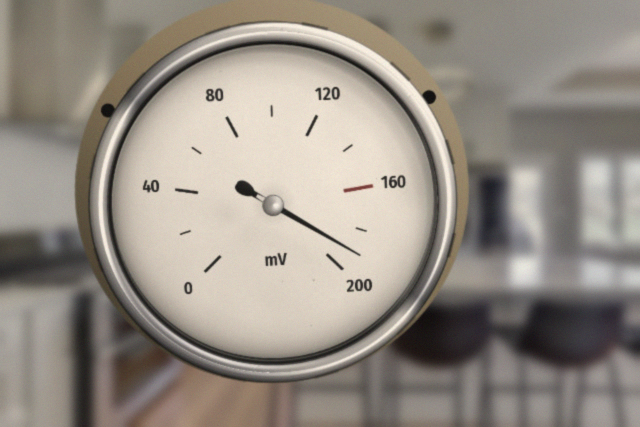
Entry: 190mV
